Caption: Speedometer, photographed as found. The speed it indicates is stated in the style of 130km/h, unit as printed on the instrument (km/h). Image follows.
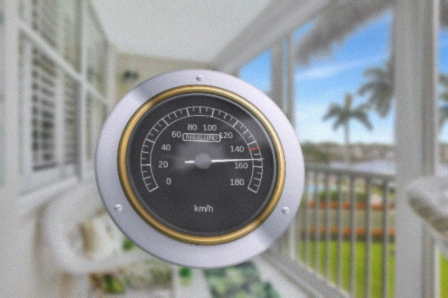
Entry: 155km/h
